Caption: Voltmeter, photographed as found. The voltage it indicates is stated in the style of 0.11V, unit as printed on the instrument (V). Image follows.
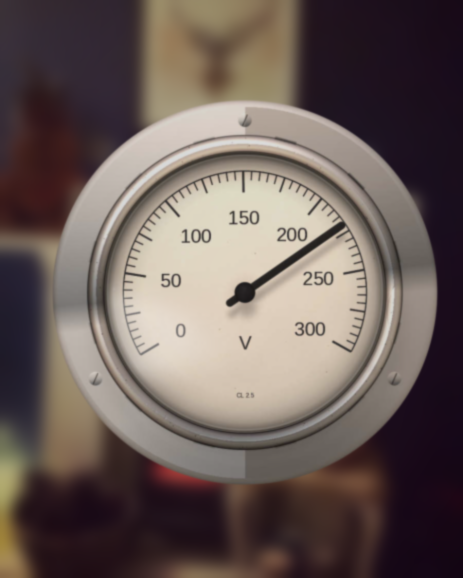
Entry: 220V
